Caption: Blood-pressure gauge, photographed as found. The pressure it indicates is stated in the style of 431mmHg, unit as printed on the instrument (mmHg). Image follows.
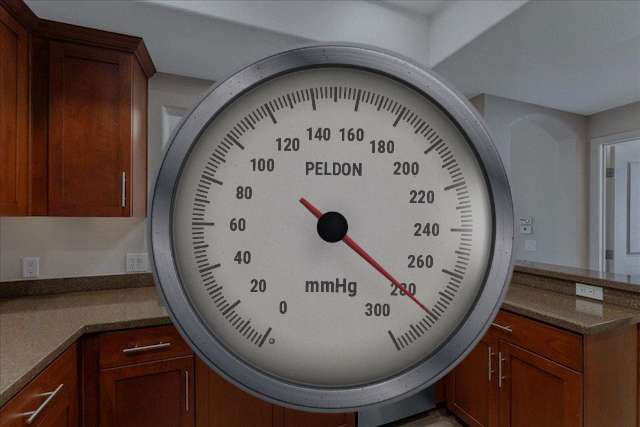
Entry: 280mmHg
